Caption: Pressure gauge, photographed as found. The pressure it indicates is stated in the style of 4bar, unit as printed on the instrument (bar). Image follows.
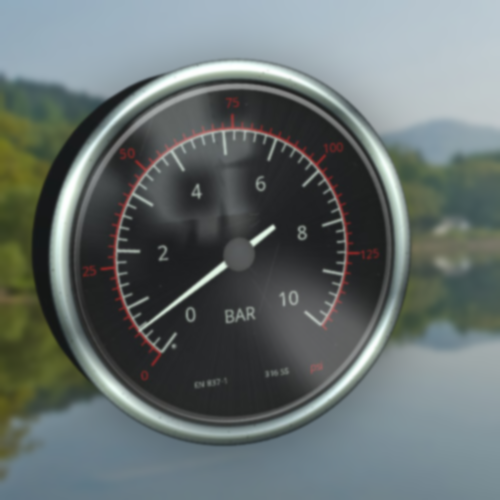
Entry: 0.6bar
